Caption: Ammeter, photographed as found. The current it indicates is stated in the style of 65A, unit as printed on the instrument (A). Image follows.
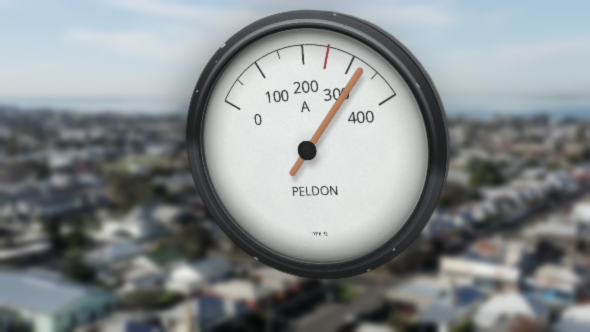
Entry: 325A
